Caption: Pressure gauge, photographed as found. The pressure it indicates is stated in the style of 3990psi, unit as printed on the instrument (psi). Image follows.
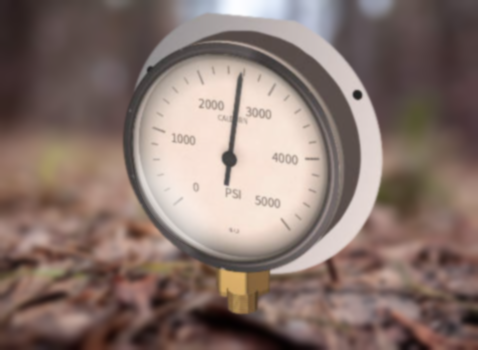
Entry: 2600psi
